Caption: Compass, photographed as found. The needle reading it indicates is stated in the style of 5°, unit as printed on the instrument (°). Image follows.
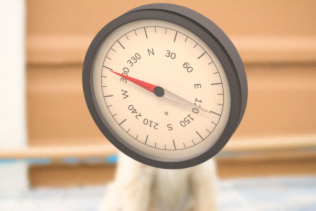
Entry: 300°
